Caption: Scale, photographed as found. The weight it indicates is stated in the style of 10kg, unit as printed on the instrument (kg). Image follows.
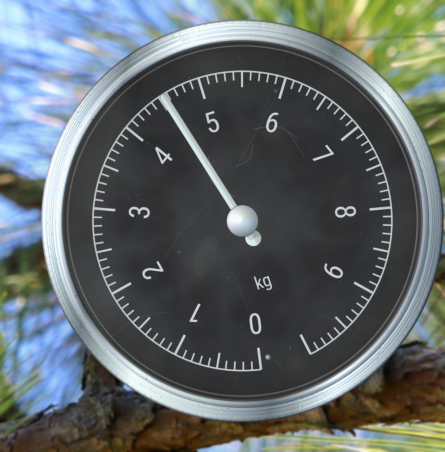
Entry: 4.55kg
